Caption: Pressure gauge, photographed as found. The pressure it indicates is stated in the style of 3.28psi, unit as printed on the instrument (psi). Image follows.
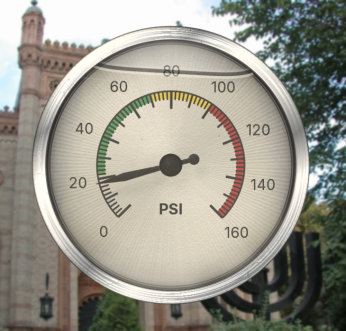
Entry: 18psi
